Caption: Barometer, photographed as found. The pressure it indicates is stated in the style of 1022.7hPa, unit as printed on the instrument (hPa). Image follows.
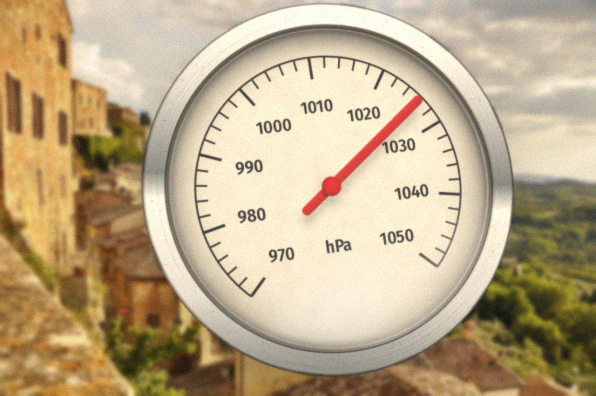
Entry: 1026hPa
